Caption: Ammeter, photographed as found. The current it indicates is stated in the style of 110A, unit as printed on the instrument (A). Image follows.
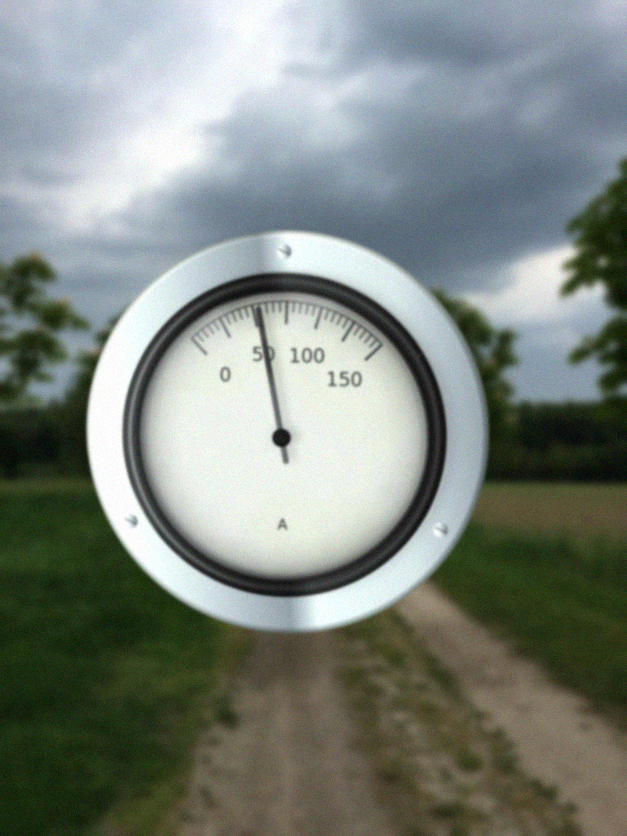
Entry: 55A
